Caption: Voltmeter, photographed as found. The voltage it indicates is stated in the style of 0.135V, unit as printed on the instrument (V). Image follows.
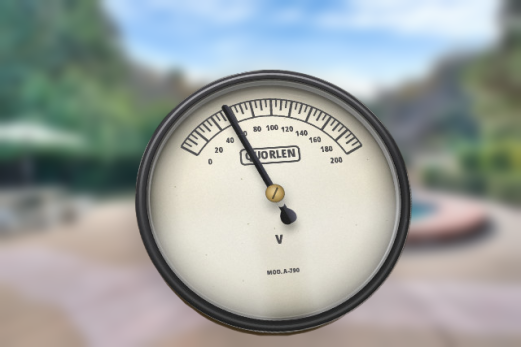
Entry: 55V
